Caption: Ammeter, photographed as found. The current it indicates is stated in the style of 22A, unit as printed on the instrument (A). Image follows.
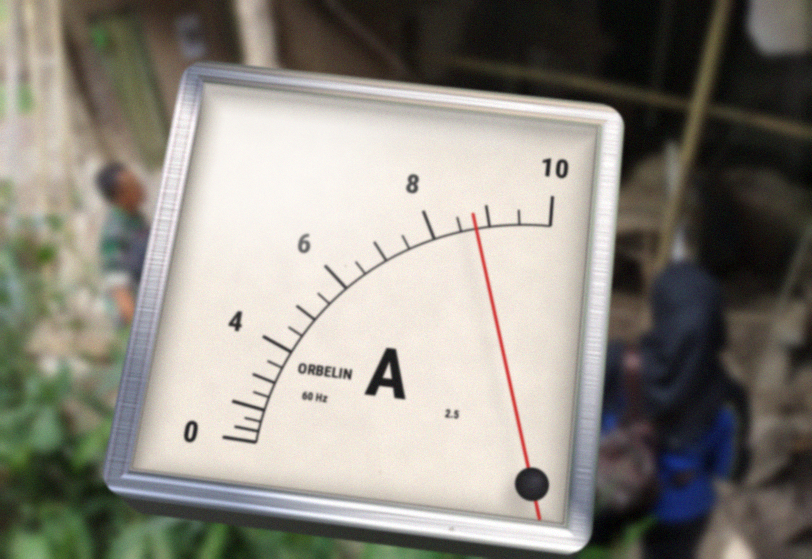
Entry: 8.75A
